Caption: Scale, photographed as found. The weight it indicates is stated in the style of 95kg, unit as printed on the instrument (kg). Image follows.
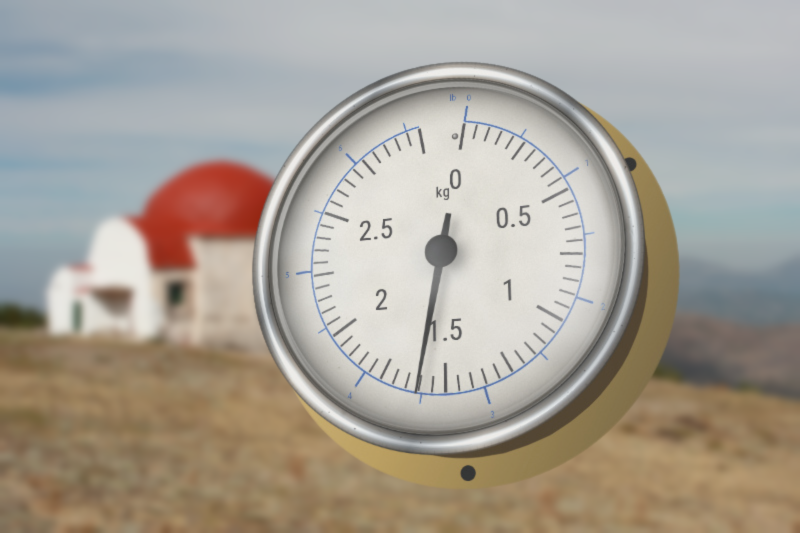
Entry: 1.6kg
